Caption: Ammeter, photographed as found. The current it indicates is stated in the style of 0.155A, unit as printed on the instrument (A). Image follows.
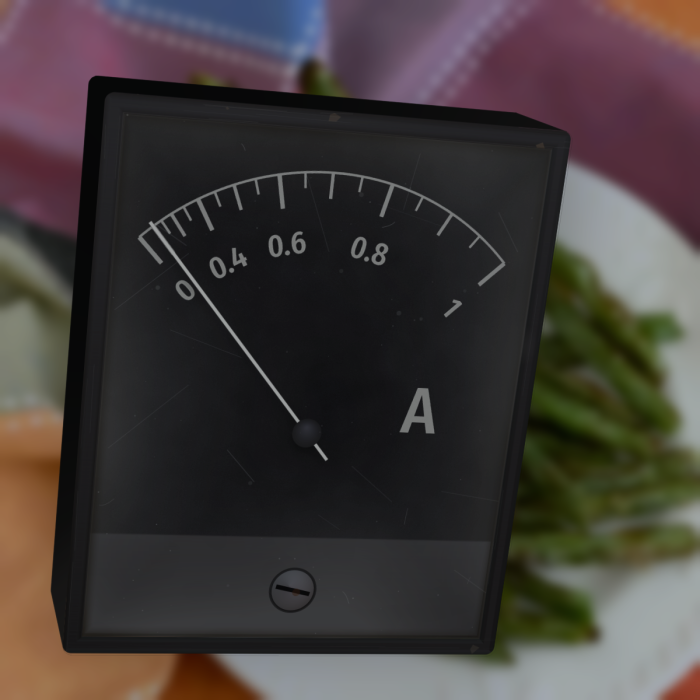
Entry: 0.2A
